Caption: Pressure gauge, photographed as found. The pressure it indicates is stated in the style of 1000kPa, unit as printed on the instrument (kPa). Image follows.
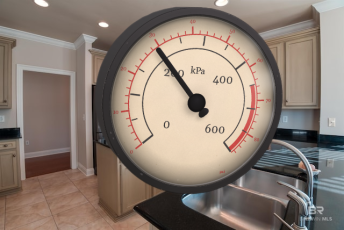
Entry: 200kPa
